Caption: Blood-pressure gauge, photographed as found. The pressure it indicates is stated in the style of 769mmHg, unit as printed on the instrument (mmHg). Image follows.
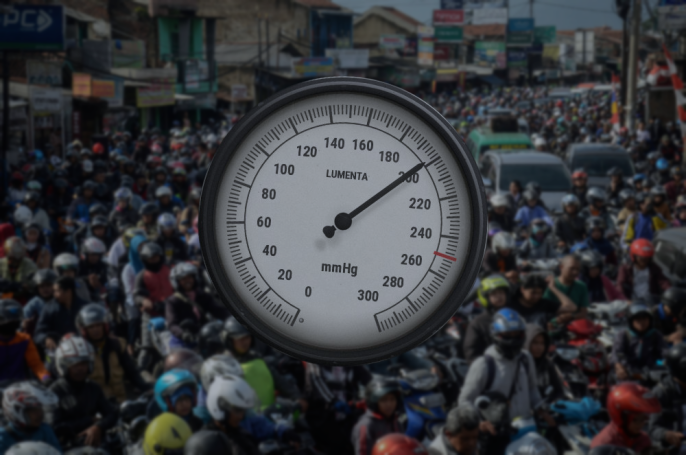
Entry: 198mmHg
